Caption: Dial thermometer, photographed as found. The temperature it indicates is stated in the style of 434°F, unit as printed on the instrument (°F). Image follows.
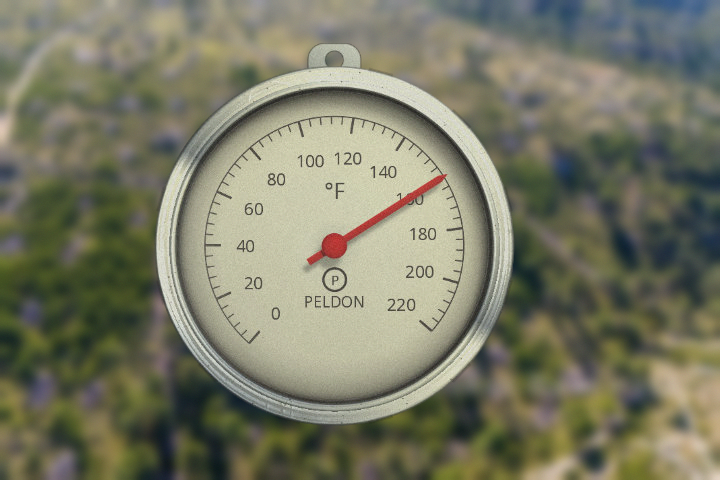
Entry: 160°F
